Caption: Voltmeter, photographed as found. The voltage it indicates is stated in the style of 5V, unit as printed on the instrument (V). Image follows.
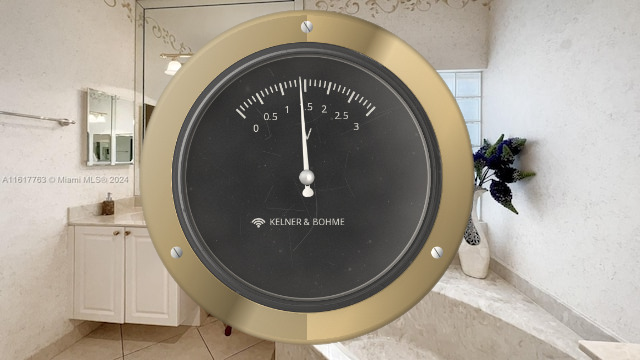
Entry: 1.4V
